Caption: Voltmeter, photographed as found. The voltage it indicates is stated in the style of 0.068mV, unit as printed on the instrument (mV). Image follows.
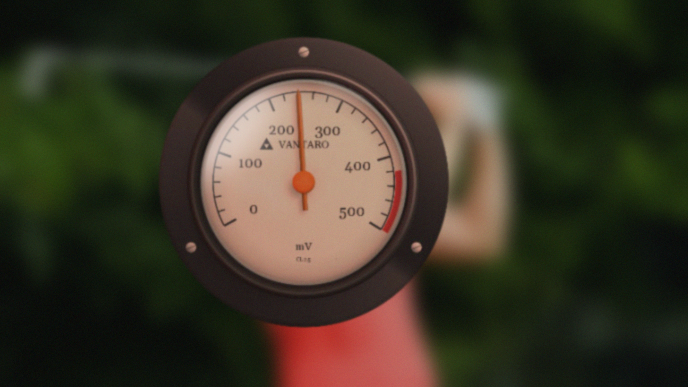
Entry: 240mV
